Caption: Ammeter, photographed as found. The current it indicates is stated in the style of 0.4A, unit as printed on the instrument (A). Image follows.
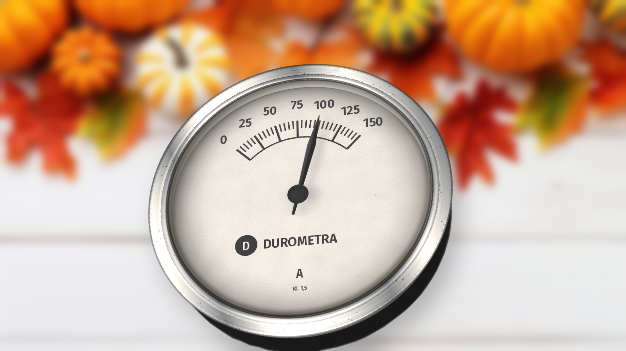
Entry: 100A
